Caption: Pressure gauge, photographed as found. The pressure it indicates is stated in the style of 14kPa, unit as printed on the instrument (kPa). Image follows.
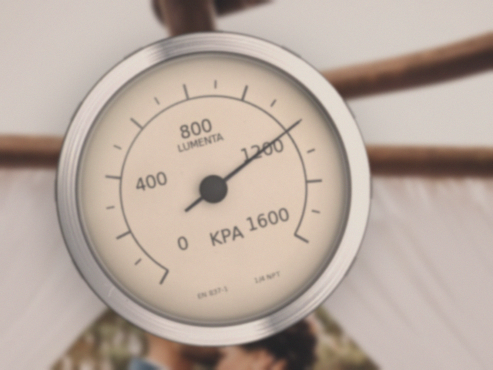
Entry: 1200kPa
